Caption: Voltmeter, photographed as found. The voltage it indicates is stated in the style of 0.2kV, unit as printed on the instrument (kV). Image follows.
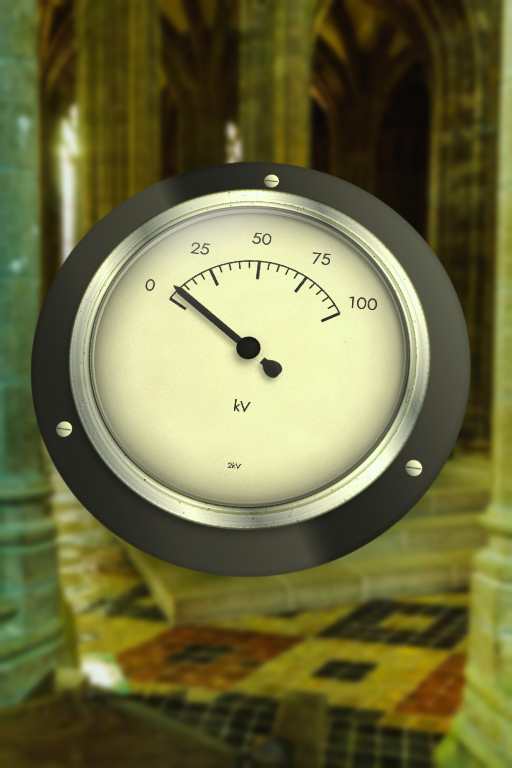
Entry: 5kV
